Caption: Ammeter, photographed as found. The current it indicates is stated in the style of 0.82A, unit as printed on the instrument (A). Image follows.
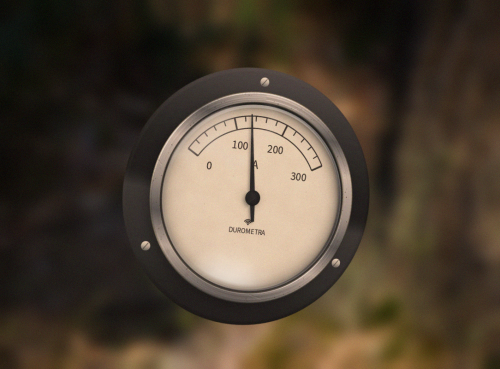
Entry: 130A
